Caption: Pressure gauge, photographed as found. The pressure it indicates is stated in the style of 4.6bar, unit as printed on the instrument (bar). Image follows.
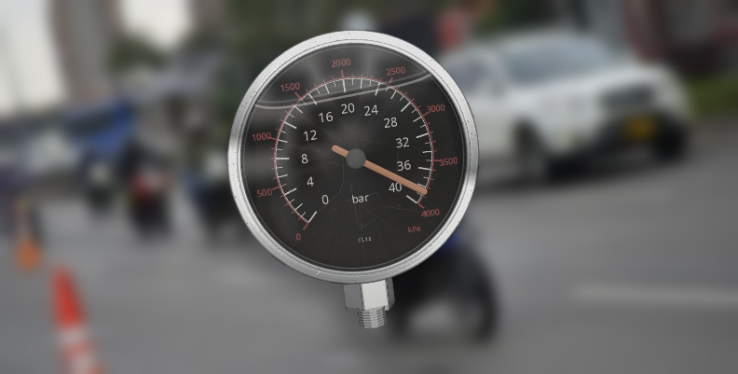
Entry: 38.5bar
